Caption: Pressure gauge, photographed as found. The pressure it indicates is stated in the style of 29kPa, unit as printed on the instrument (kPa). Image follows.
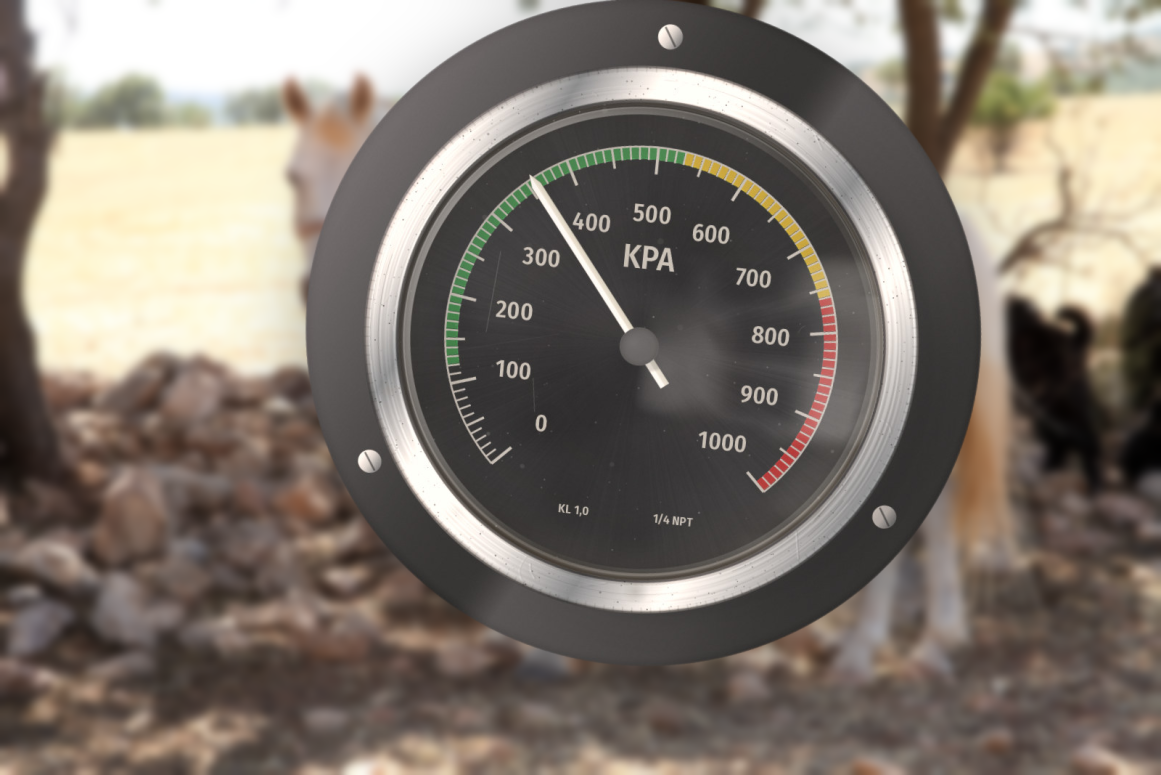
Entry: 360kPa
